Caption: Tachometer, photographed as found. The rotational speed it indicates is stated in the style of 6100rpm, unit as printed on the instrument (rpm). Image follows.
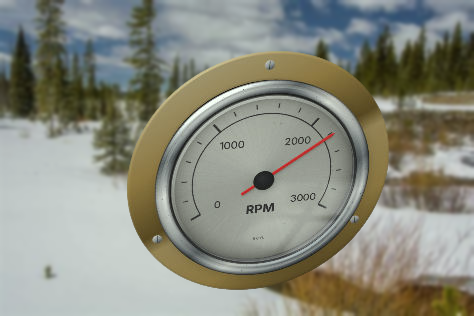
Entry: 2200rpm
